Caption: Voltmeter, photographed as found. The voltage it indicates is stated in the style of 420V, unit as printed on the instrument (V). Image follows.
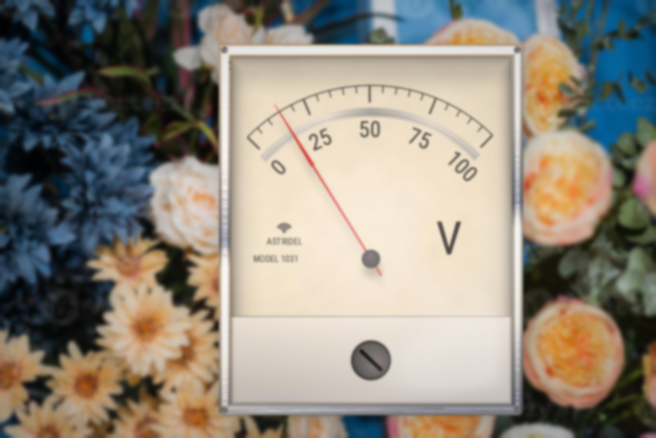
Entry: 15V
